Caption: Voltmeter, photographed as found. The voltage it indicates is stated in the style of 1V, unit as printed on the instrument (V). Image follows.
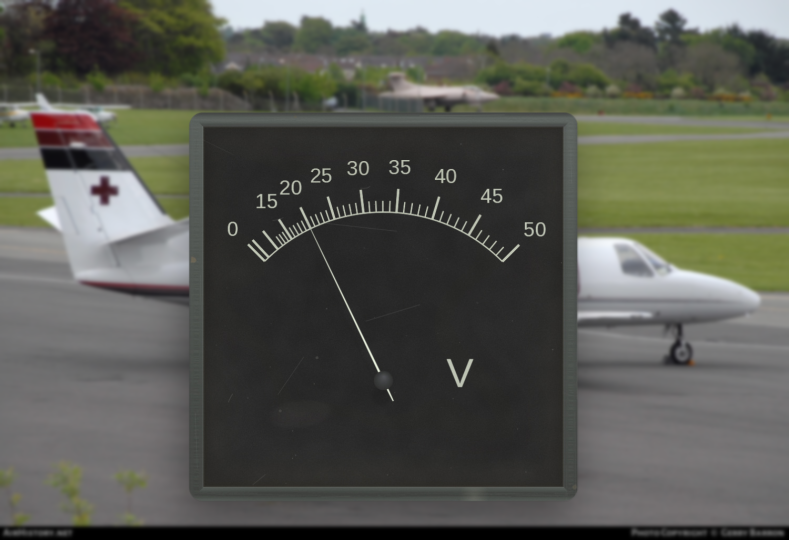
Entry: 20V
